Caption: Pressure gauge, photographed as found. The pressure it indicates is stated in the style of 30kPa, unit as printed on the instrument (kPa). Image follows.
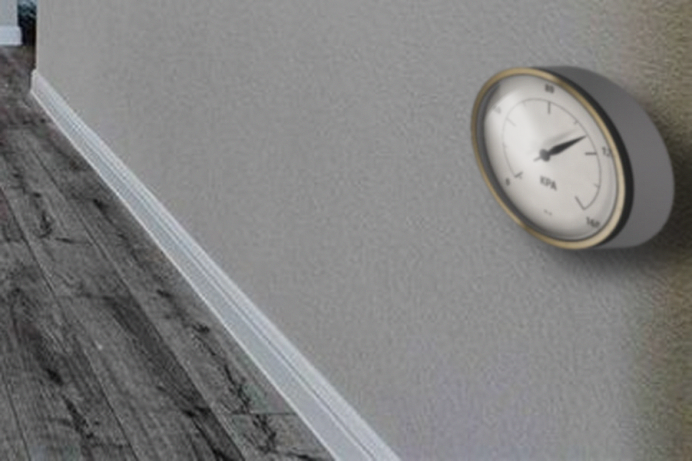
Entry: 110kPa
